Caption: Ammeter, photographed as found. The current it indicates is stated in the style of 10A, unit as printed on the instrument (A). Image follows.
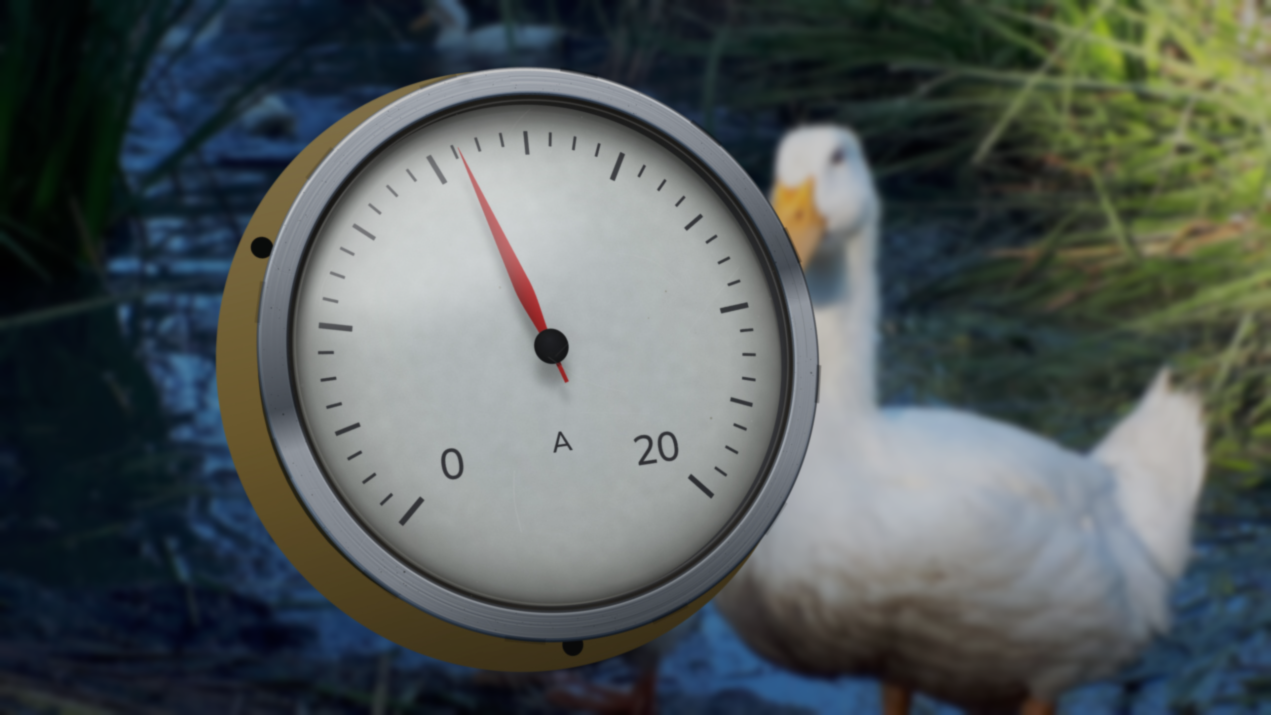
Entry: 8.5A
